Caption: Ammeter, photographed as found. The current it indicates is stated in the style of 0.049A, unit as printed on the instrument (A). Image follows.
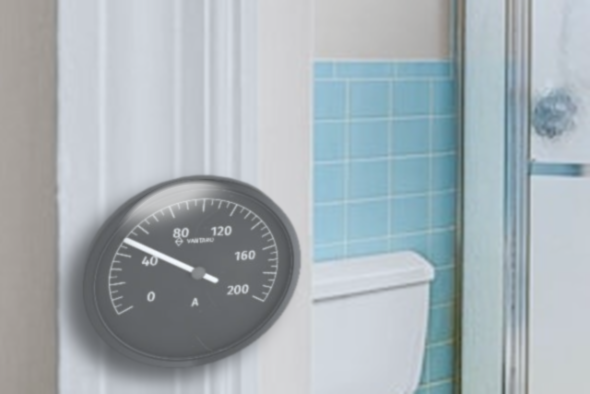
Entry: 50A
